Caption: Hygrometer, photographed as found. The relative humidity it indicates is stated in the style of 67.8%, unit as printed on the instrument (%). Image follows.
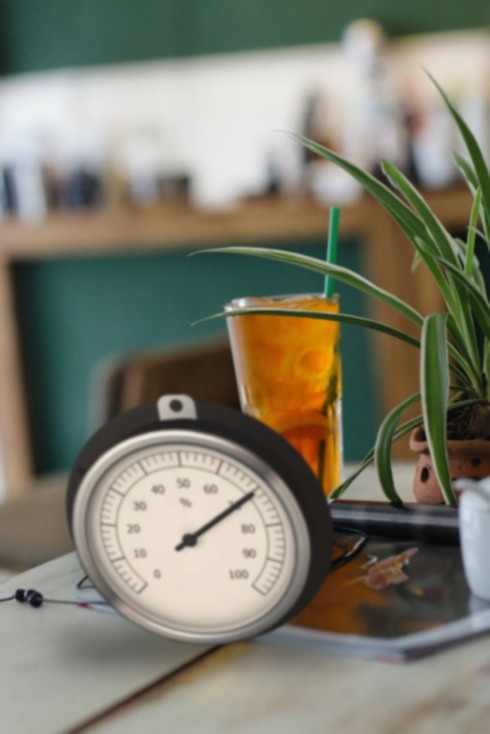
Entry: 70%
